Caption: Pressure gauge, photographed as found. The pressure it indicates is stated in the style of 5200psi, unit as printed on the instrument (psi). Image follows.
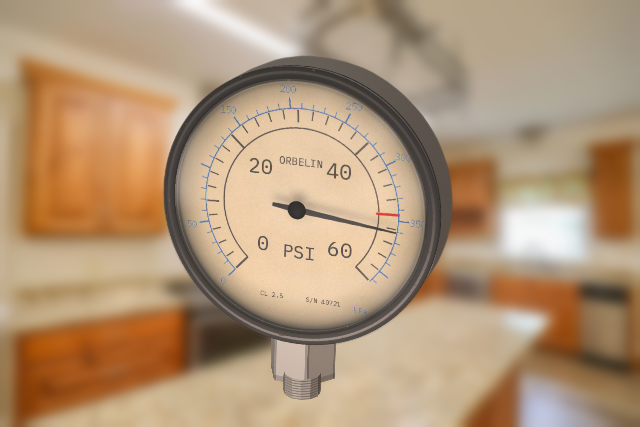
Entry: 52psi
